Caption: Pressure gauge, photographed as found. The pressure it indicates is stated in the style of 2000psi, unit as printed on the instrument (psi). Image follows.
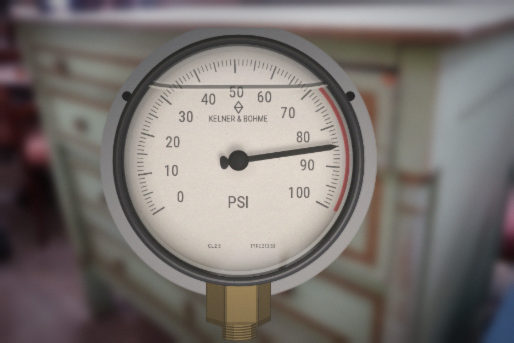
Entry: 85psi
